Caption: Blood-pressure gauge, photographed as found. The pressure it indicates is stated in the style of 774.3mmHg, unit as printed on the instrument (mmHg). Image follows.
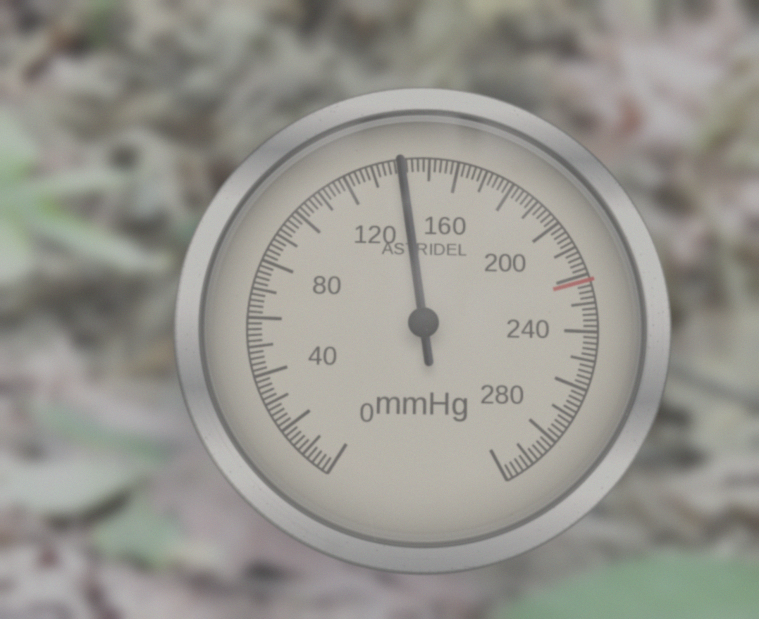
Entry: 140mmHg
